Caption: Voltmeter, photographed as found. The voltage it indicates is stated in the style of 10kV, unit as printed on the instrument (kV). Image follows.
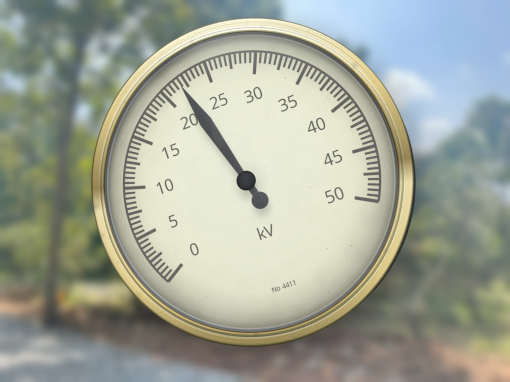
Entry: 22kV
